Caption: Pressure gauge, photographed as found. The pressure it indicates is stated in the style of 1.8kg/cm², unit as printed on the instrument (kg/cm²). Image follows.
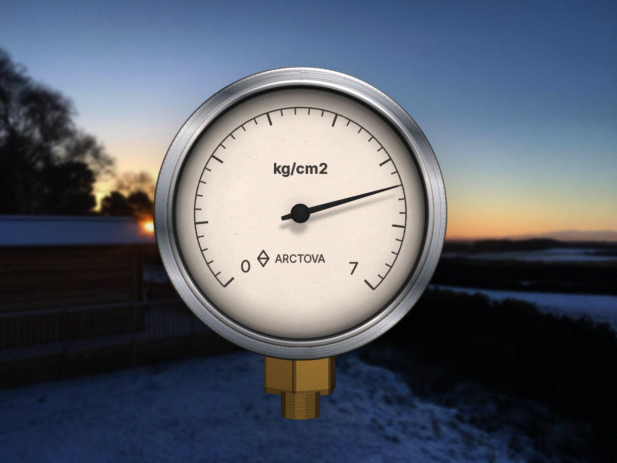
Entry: 5.4kg/cm²
